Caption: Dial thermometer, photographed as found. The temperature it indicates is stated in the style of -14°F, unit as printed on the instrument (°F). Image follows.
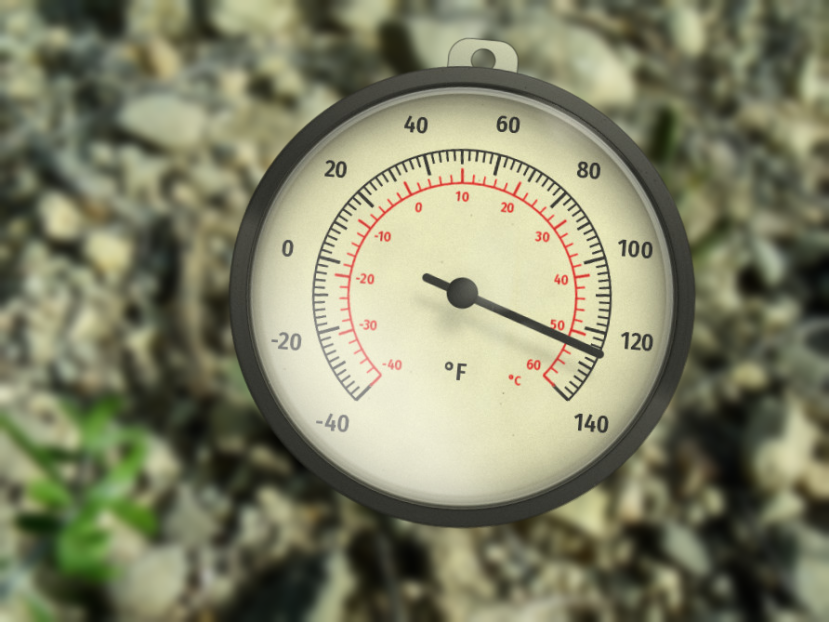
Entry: 126°F
